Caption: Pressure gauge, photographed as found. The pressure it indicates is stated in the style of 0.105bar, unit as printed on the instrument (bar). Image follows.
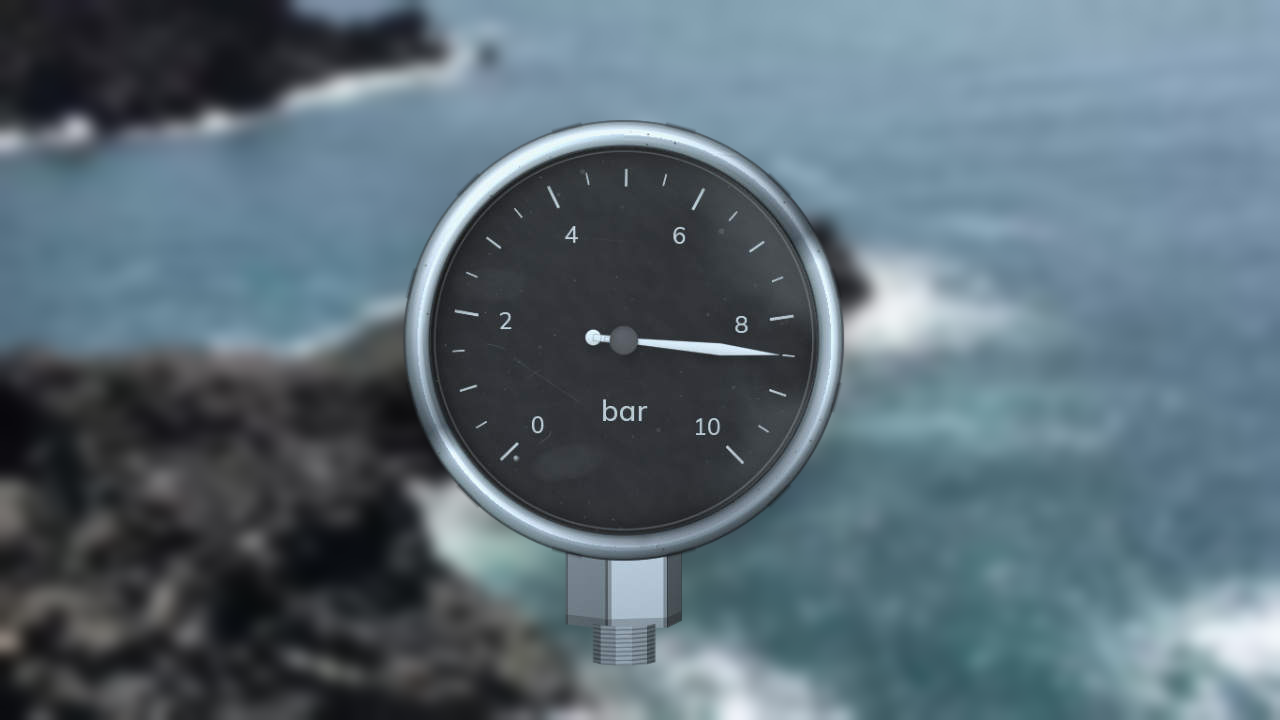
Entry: 8.5bar
